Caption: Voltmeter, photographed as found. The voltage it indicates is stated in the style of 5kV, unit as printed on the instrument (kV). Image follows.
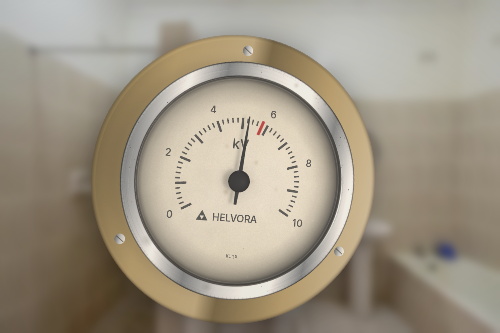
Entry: 5.2kV
